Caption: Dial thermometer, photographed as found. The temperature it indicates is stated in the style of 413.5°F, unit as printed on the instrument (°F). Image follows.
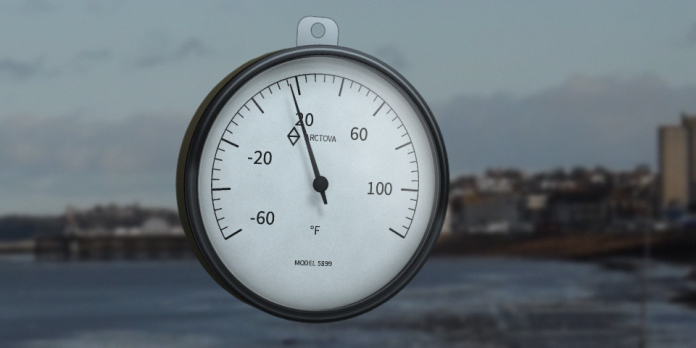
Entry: 16°F
